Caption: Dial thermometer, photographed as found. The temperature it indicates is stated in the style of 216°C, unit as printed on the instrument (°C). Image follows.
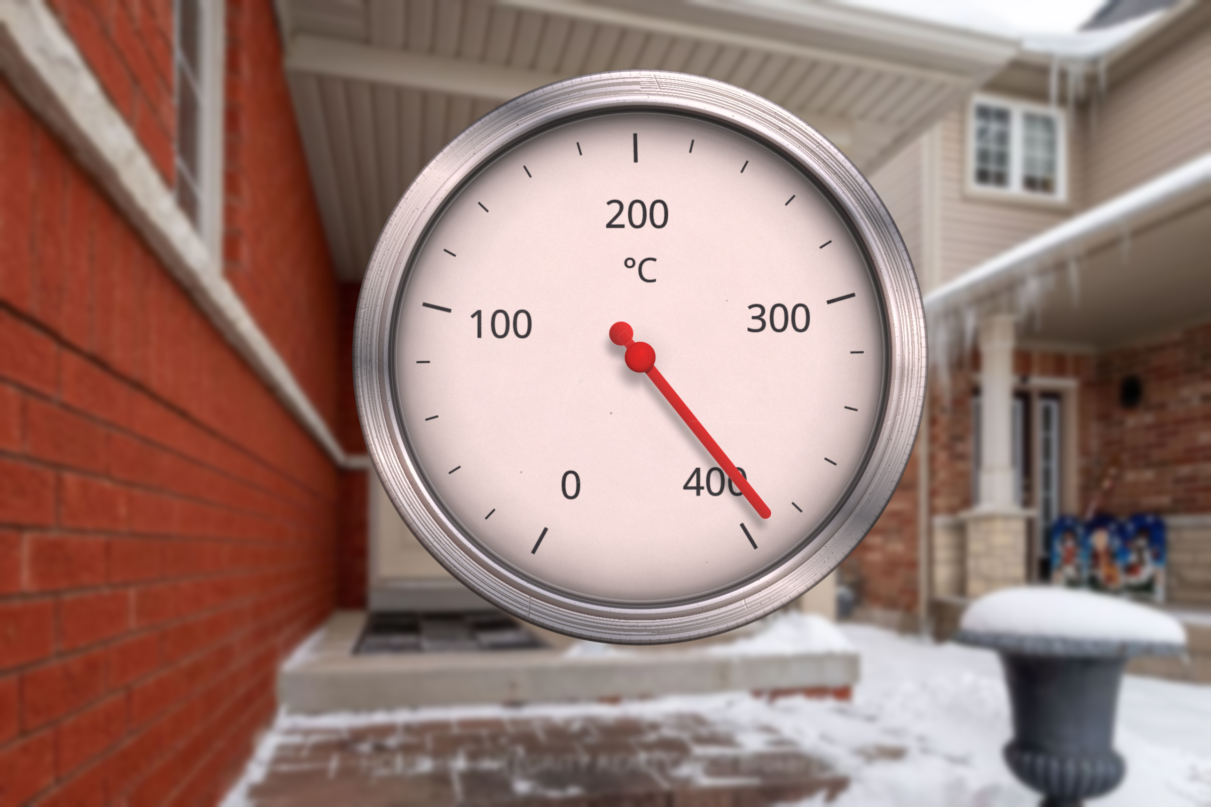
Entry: 390°C
